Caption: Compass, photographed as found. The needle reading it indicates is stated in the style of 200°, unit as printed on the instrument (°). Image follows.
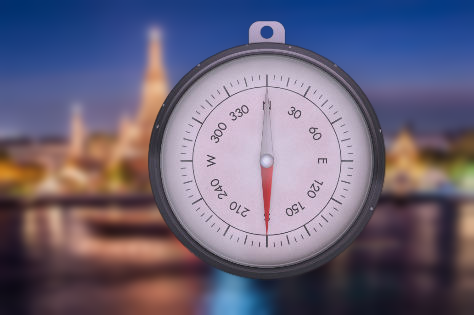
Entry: 180°
